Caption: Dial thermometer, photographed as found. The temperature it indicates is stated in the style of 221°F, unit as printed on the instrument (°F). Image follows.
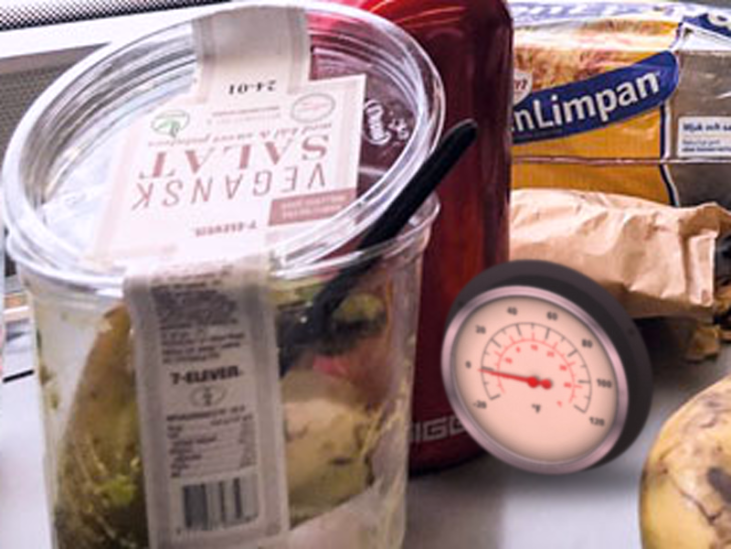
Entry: 0°F
